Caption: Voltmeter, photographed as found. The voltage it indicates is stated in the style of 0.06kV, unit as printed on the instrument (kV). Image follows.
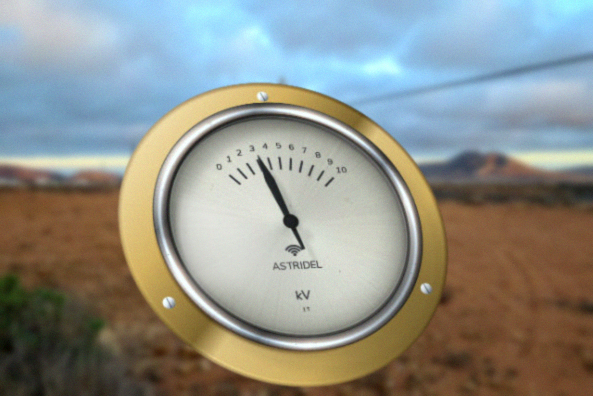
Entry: 3kV
